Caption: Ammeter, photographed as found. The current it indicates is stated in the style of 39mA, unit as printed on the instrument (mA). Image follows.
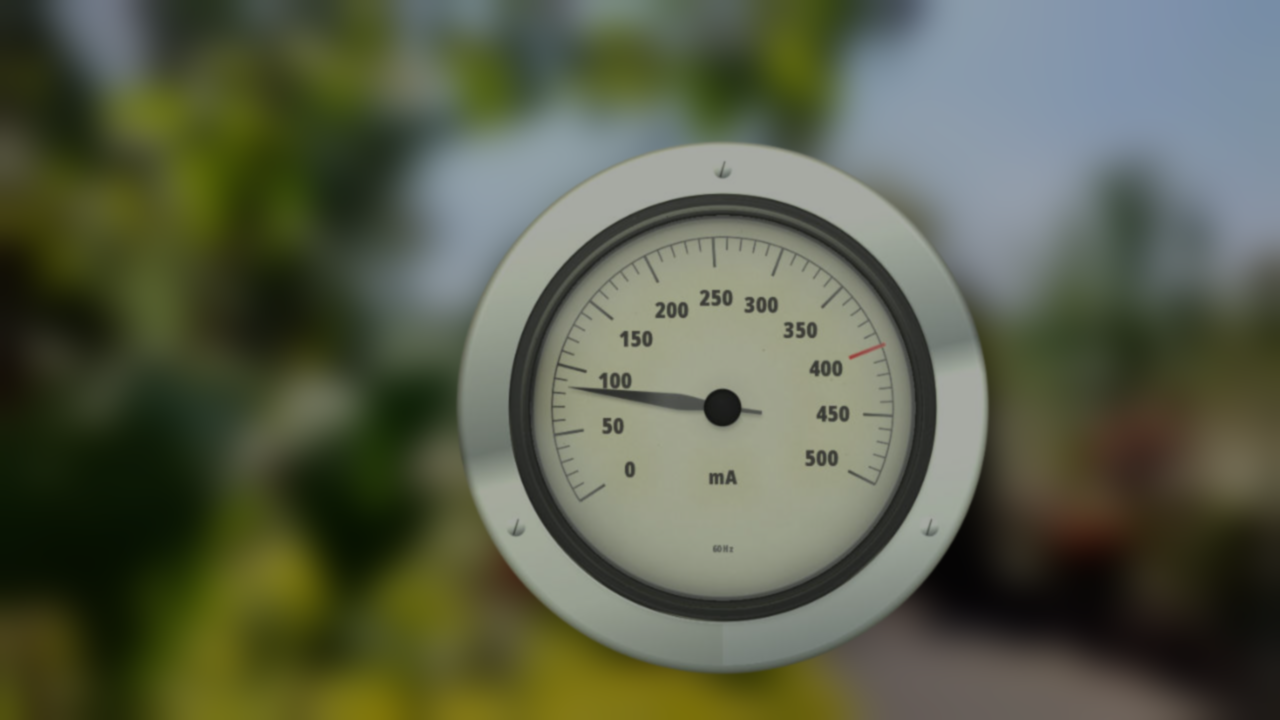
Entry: 85mA
